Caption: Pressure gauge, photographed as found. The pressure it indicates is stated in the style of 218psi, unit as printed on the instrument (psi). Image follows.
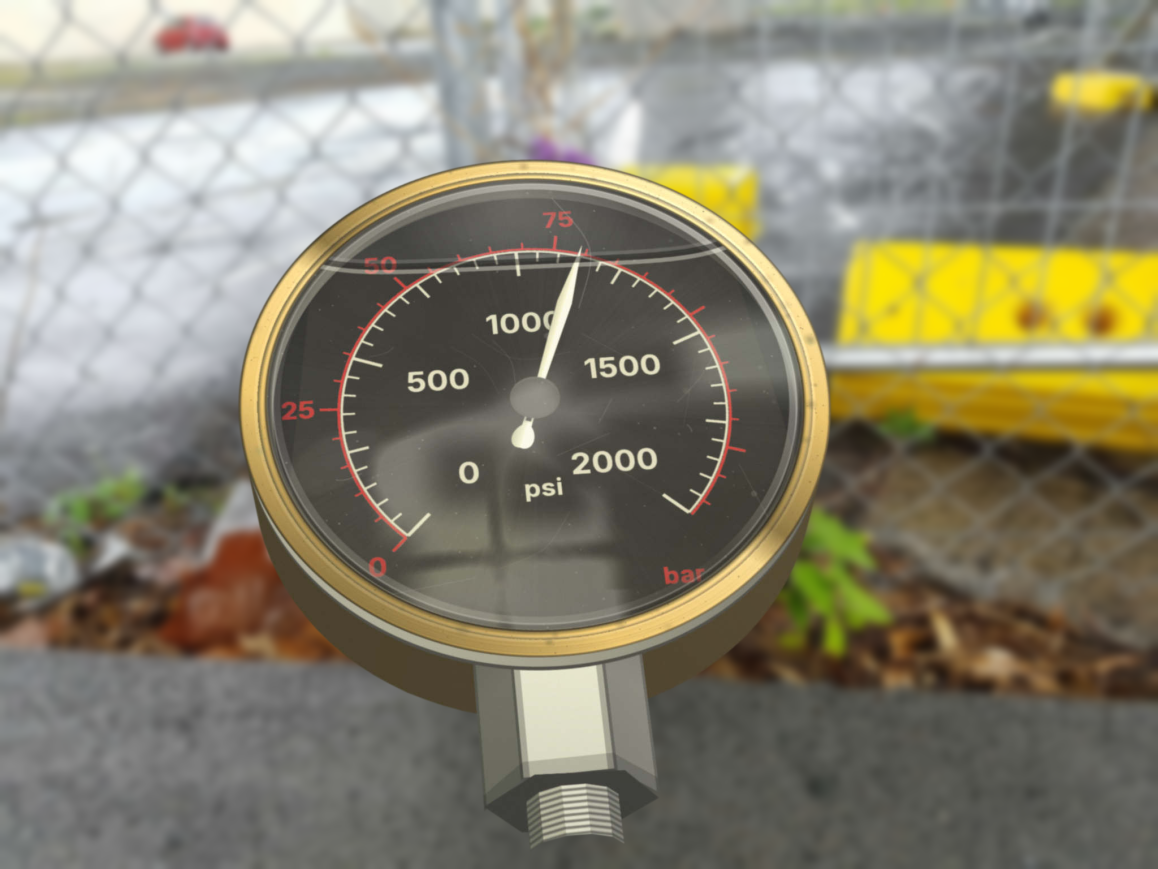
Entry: 1150psi
